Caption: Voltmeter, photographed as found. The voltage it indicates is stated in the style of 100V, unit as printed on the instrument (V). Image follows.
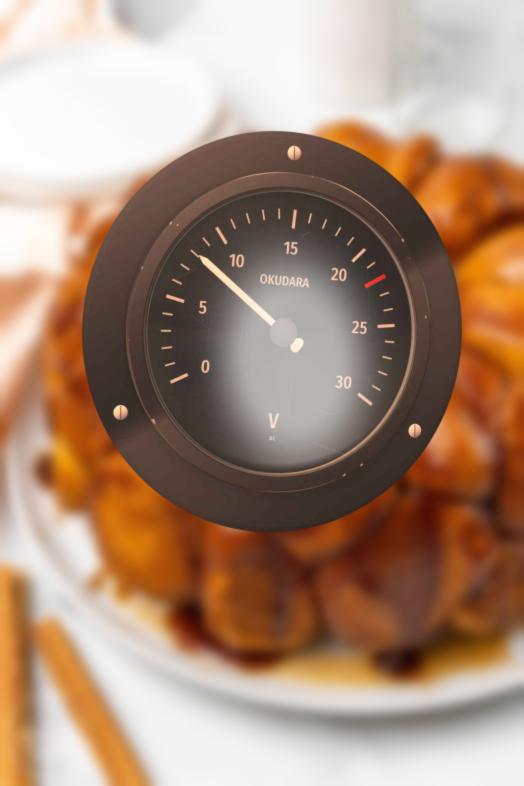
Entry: 8V
